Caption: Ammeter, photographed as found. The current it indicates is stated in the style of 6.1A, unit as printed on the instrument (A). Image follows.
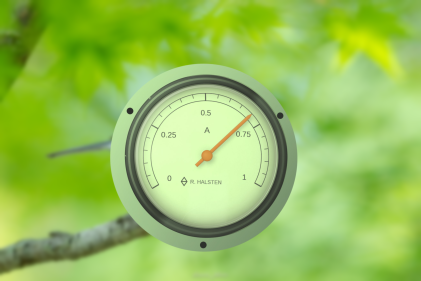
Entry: 0.7A
